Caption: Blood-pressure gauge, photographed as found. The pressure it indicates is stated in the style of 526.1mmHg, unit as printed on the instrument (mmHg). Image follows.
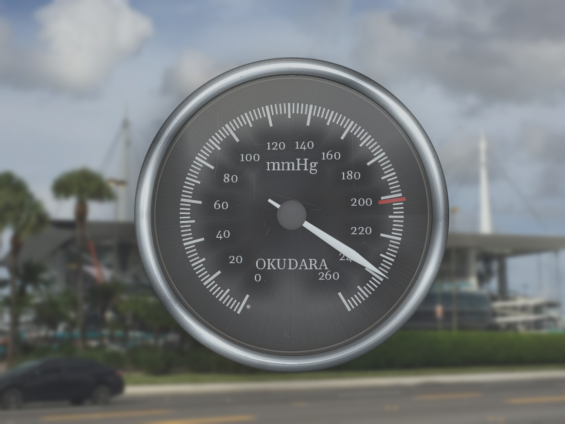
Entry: 238mmHg
